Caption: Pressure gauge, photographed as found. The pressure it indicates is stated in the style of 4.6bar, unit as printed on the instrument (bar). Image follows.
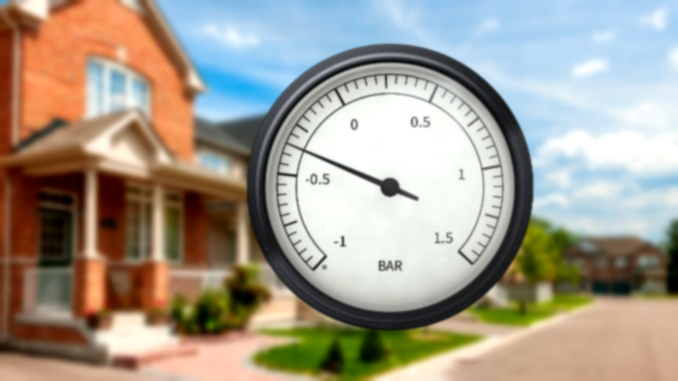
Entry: -0.35bar
